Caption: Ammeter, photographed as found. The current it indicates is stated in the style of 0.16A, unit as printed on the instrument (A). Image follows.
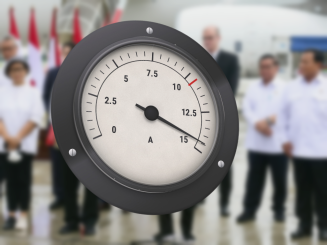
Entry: 14.5A
